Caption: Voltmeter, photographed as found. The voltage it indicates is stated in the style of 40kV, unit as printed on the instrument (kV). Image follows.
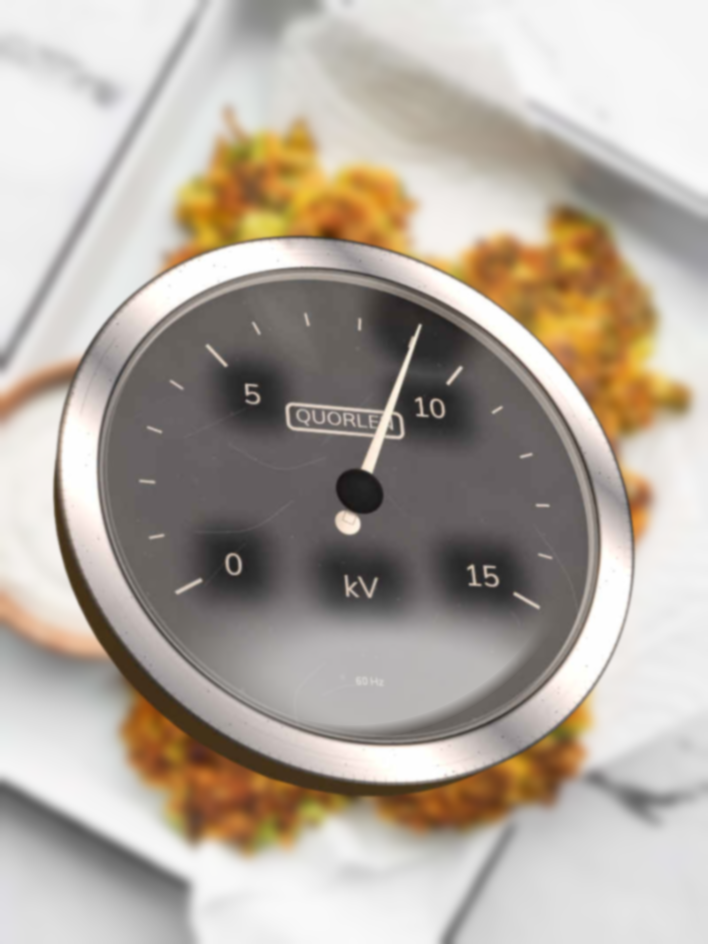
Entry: 9kV
